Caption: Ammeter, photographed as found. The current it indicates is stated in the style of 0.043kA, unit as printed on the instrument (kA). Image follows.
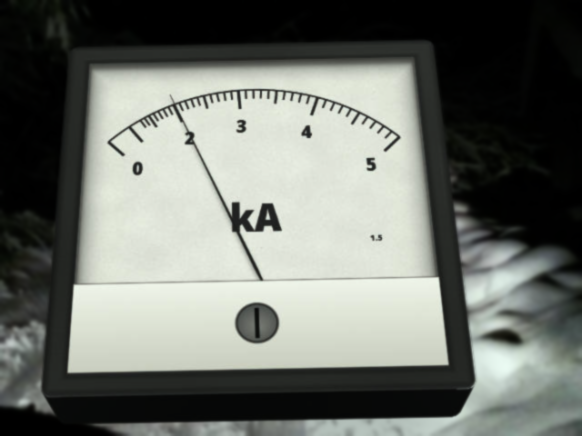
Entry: 2kA
